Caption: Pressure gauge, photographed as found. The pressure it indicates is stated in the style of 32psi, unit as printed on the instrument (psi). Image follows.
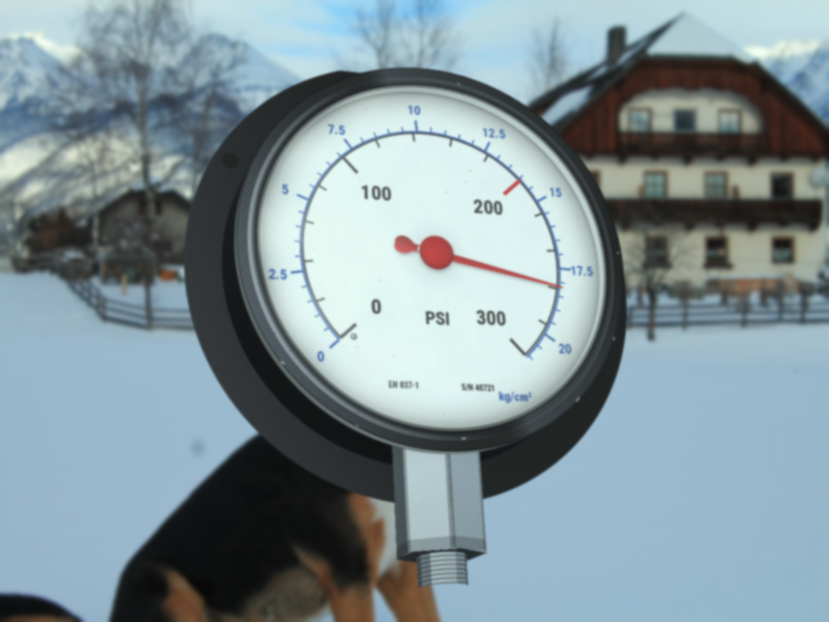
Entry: 260psi
